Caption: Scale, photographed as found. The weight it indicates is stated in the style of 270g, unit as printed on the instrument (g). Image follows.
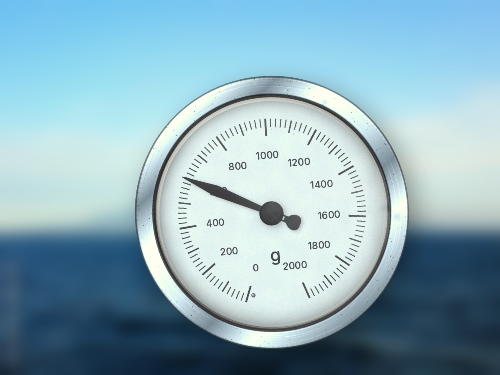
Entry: 600g
